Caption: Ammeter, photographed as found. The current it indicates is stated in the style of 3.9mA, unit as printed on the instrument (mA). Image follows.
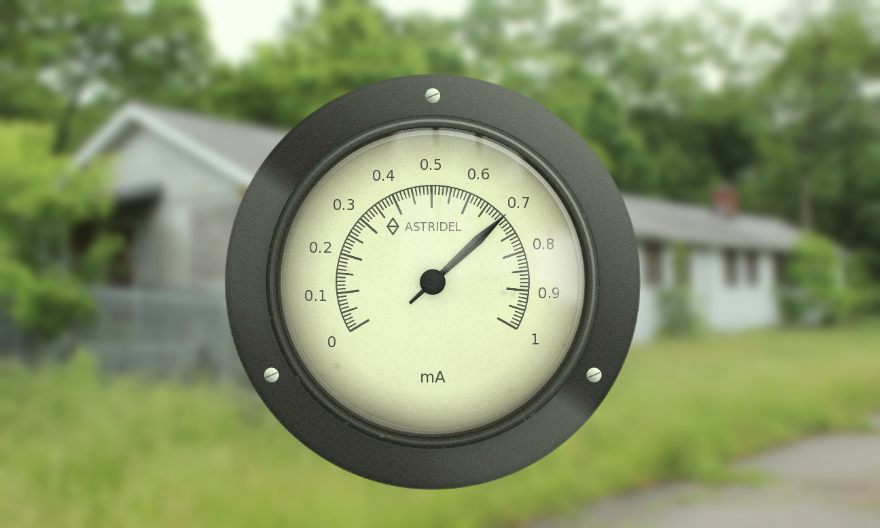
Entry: 0.7mA
